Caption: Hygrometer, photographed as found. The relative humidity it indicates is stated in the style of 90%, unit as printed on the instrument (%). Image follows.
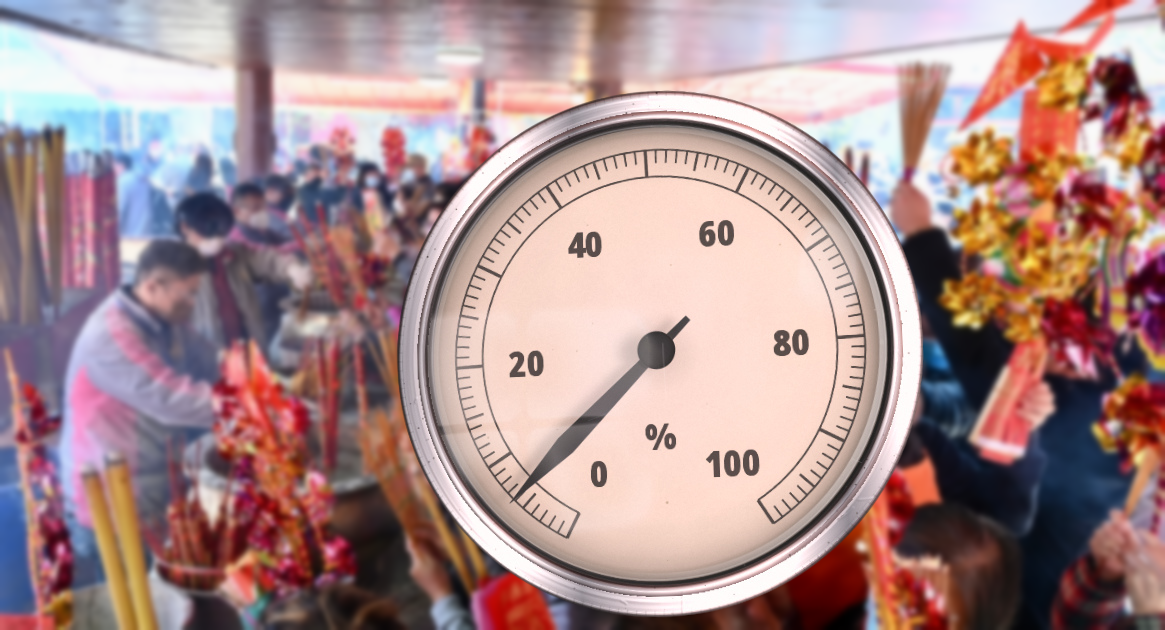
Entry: 6%
